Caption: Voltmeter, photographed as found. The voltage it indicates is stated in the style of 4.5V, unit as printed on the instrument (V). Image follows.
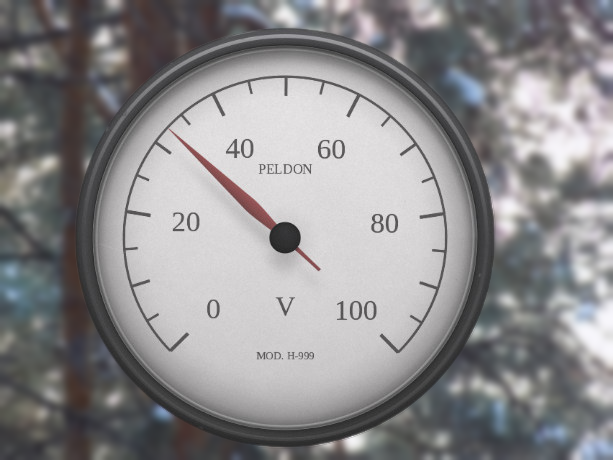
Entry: 32.5V
